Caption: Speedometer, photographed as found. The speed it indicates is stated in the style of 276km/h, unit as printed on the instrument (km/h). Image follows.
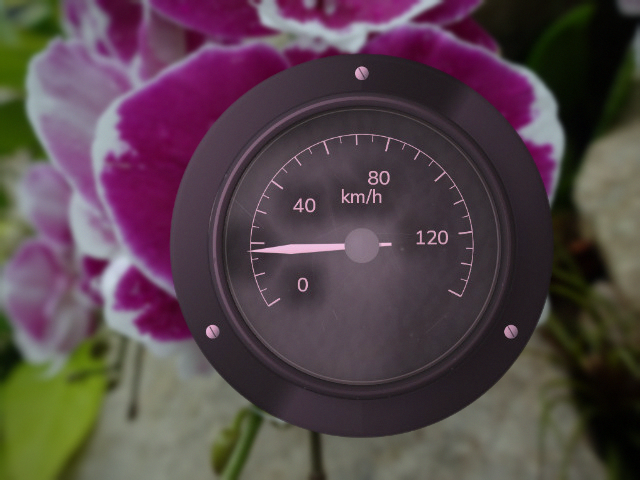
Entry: 17.5km/h
